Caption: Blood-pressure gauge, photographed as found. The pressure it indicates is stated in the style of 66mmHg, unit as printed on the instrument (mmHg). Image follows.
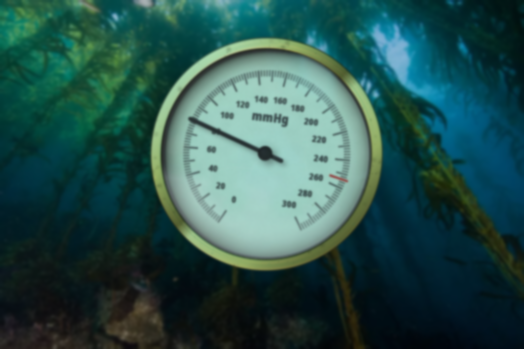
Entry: 80mmHg
